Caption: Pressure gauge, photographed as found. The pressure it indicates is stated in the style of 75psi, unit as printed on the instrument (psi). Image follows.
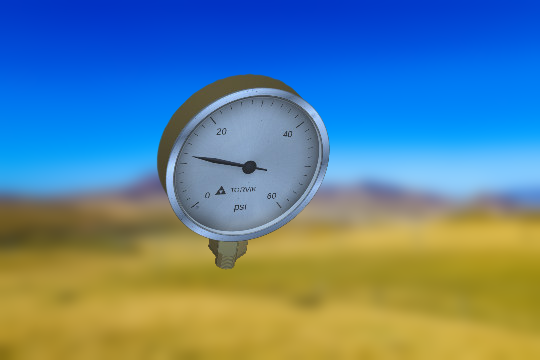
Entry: 12psi
